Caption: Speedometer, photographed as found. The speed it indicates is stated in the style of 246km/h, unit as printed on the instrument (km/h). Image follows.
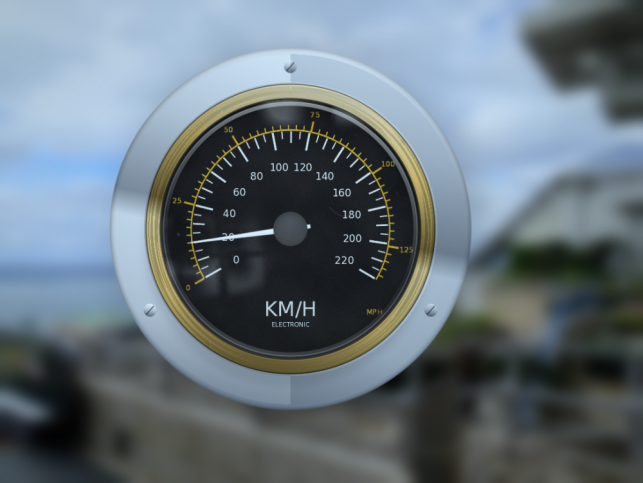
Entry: 20km/h
